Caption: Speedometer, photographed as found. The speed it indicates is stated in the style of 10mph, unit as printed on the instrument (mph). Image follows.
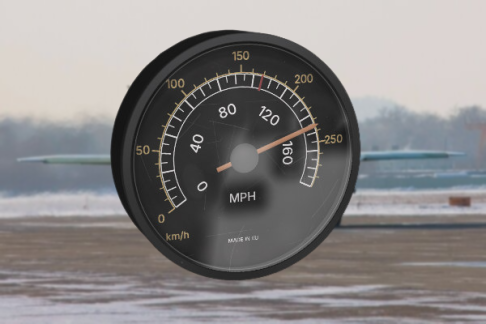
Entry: 145mph
